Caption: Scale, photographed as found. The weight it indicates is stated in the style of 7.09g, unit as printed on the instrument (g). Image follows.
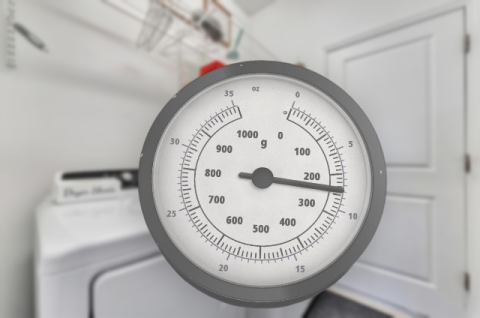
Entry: 240g
